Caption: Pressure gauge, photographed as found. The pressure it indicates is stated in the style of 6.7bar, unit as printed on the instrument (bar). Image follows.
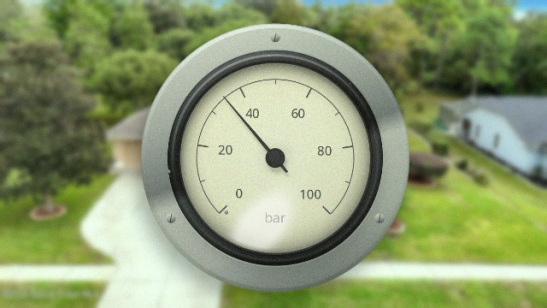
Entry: 35bar
